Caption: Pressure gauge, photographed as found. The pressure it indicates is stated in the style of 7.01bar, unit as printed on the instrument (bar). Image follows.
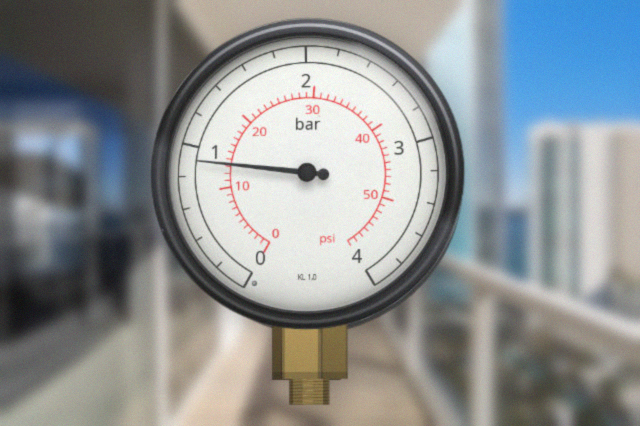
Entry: 0.9bar
